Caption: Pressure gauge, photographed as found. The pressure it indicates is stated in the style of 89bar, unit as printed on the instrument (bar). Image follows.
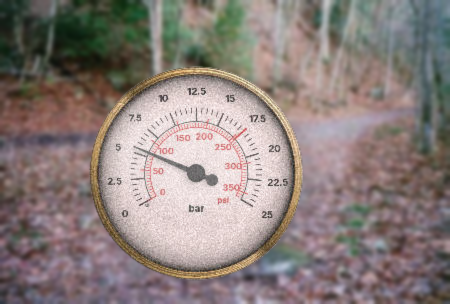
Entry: 5.5bar
